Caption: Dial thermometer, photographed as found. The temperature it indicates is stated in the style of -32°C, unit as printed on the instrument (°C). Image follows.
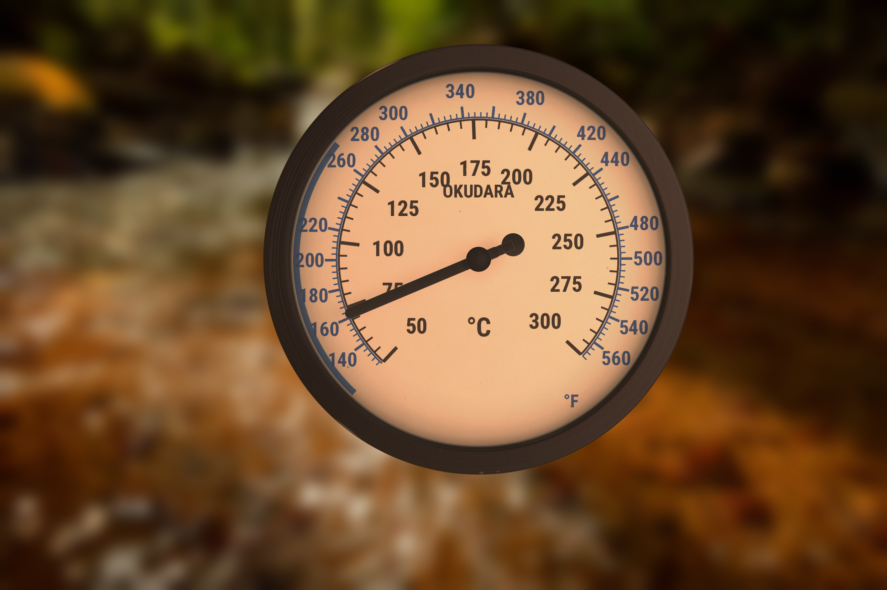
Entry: 72.5°C
